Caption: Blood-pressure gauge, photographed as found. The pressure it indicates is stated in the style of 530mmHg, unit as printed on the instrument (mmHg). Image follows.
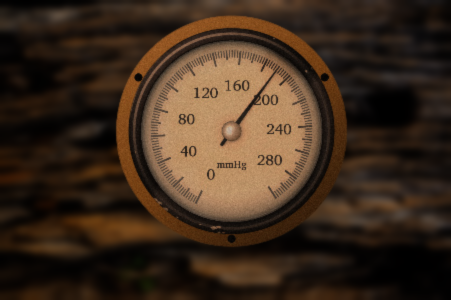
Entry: 190mmHg
